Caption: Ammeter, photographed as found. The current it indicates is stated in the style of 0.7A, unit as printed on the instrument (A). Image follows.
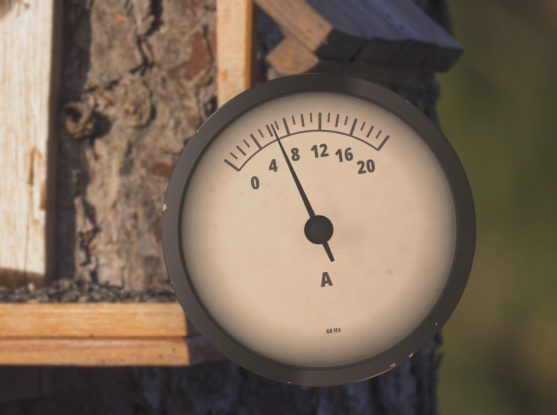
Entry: 6.5A
